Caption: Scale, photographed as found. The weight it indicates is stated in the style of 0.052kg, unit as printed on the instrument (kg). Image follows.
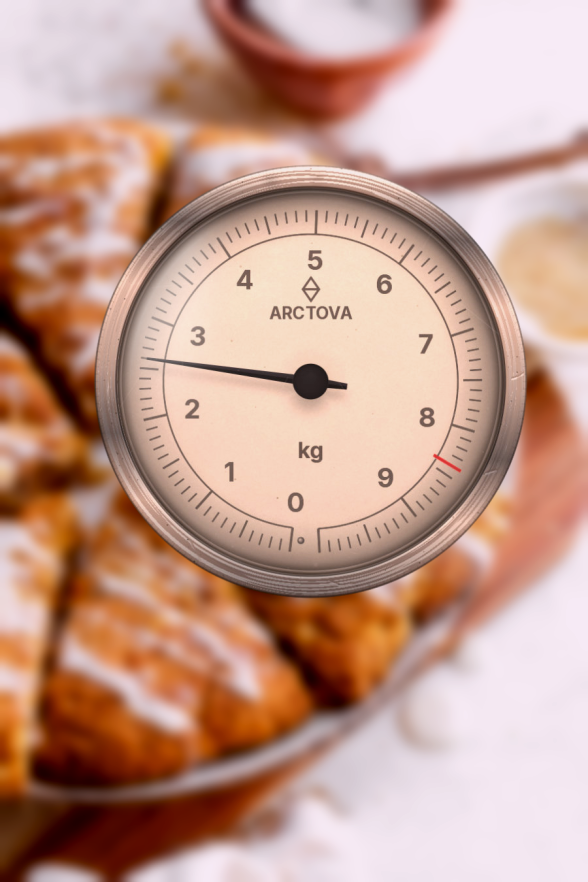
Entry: 2.6kg
